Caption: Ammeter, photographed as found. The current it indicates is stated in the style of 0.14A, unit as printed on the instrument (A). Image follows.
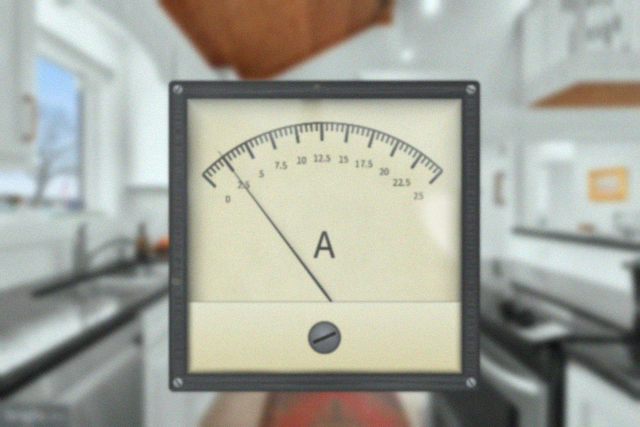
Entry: 2.5A
